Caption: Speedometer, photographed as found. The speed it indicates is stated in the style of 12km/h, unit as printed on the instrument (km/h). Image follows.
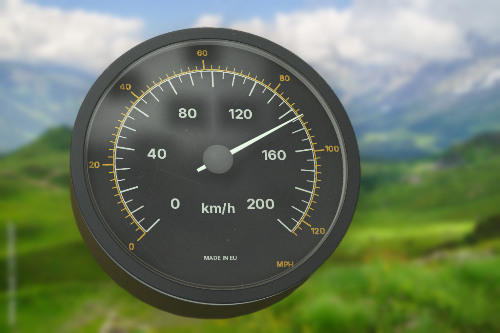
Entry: 145km/h
